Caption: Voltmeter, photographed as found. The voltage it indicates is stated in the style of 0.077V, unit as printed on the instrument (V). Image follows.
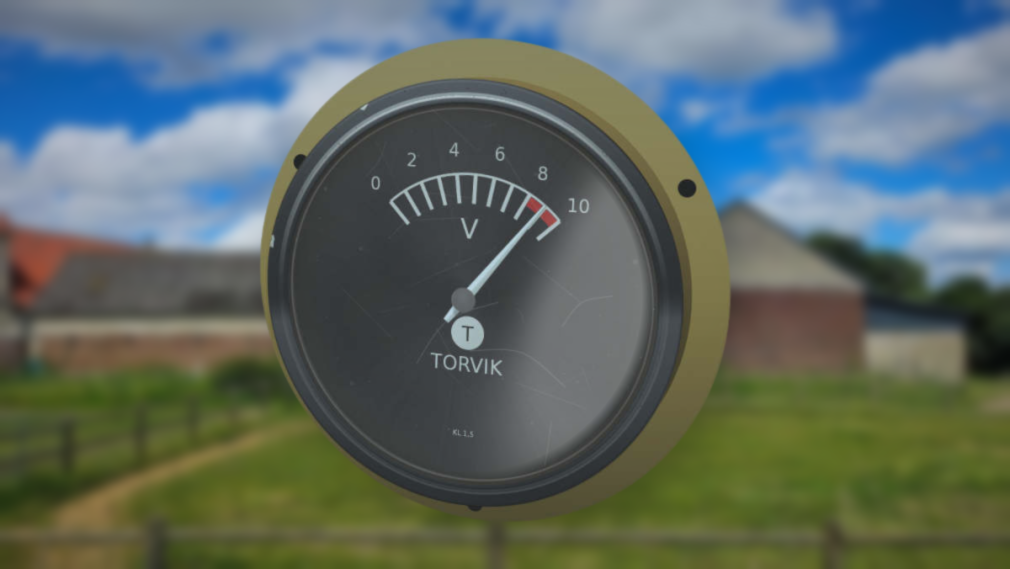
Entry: 9V
